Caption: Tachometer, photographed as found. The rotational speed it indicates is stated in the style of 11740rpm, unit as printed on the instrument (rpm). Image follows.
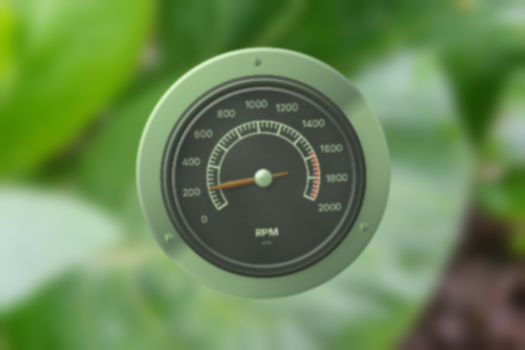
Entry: 200rpm
